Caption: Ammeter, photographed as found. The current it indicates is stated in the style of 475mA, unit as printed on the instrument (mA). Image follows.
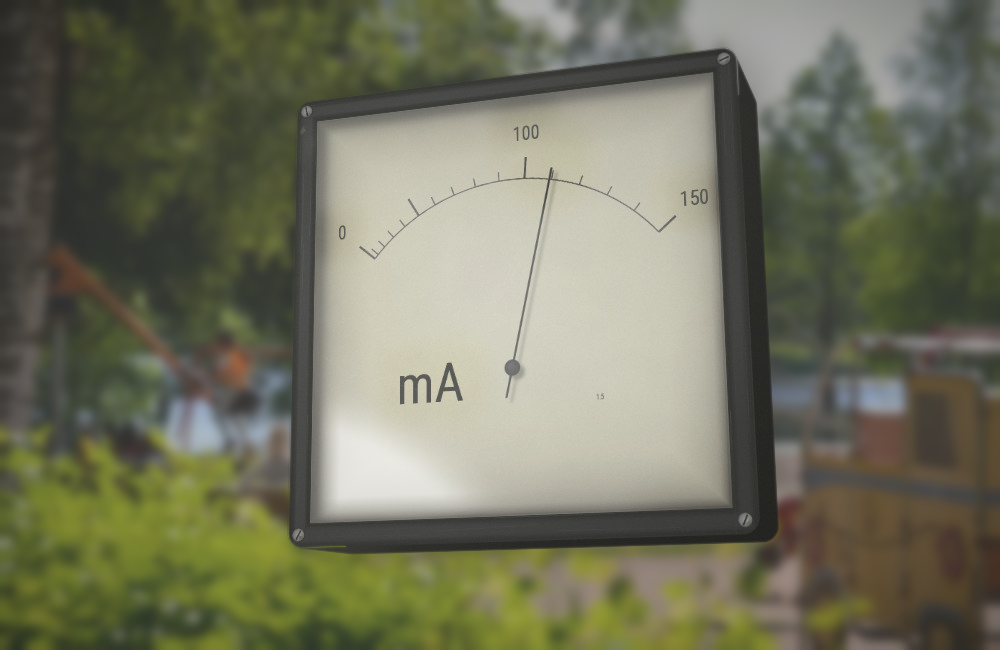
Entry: 110mA
